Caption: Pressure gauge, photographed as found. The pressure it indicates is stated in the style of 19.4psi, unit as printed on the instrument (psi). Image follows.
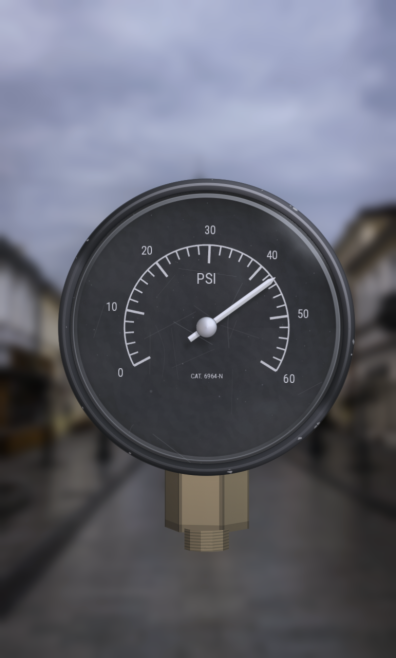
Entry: 43psi
